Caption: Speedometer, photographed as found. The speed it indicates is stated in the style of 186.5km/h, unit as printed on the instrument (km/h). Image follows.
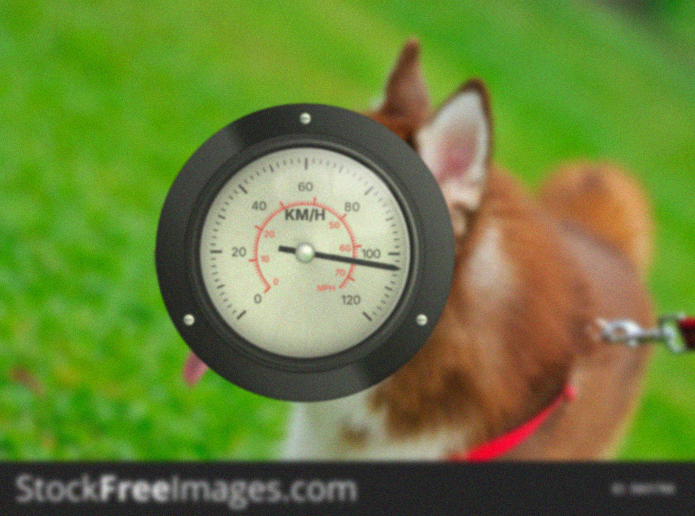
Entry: 104km/h
